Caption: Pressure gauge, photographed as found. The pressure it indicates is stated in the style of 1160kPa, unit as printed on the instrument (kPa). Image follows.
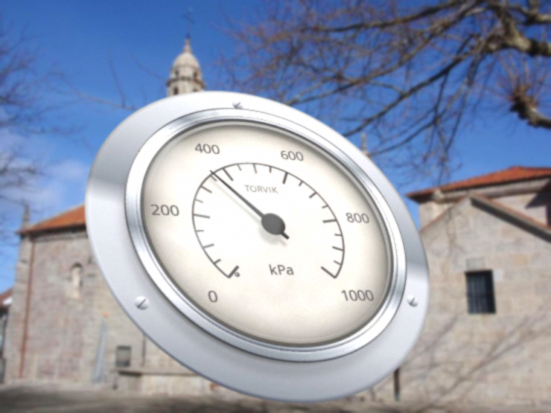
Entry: 350kPa
